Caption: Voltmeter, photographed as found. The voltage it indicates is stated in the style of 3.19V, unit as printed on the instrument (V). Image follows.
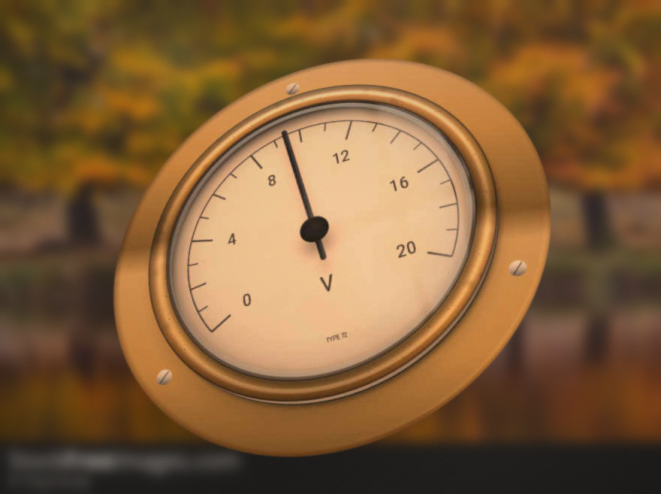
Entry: 9.5V
